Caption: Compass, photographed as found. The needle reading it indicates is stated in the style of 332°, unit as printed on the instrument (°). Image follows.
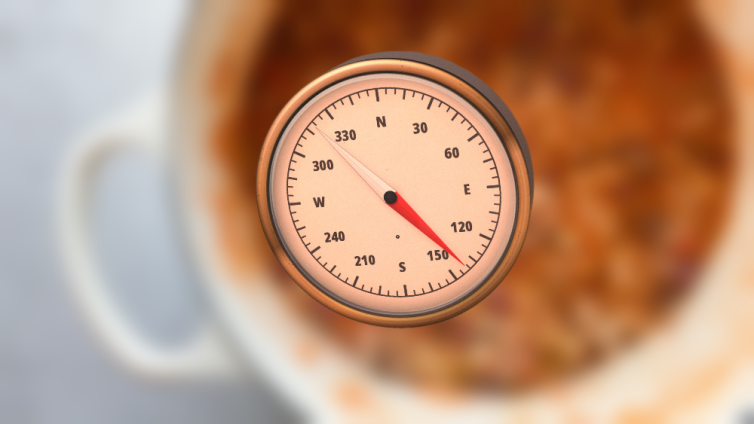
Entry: 140°
